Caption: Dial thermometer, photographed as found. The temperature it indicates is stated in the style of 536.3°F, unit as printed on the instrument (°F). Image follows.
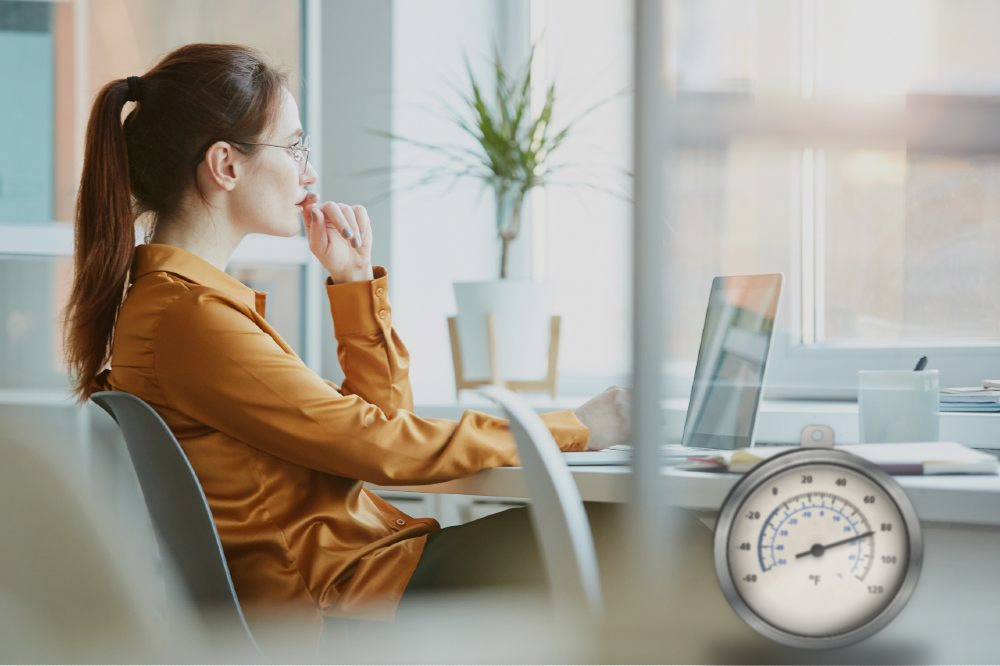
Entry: 80°F
